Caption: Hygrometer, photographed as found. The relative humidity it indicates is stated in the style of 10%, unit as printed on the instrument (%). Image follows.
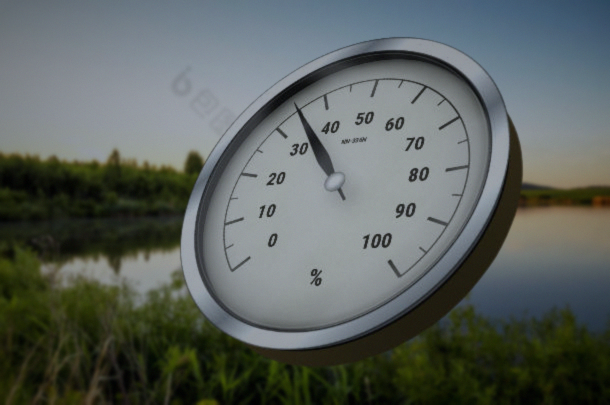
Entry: 35%
